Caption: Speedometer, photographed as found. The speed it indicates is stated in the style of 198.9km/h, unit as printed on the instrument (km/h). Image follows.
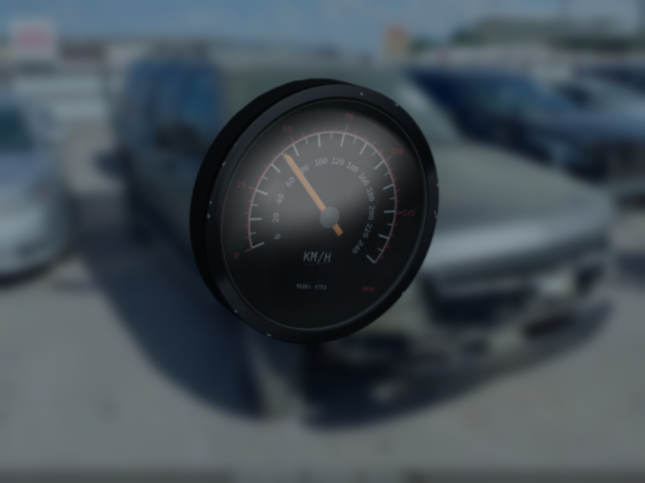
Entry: 70km/h
